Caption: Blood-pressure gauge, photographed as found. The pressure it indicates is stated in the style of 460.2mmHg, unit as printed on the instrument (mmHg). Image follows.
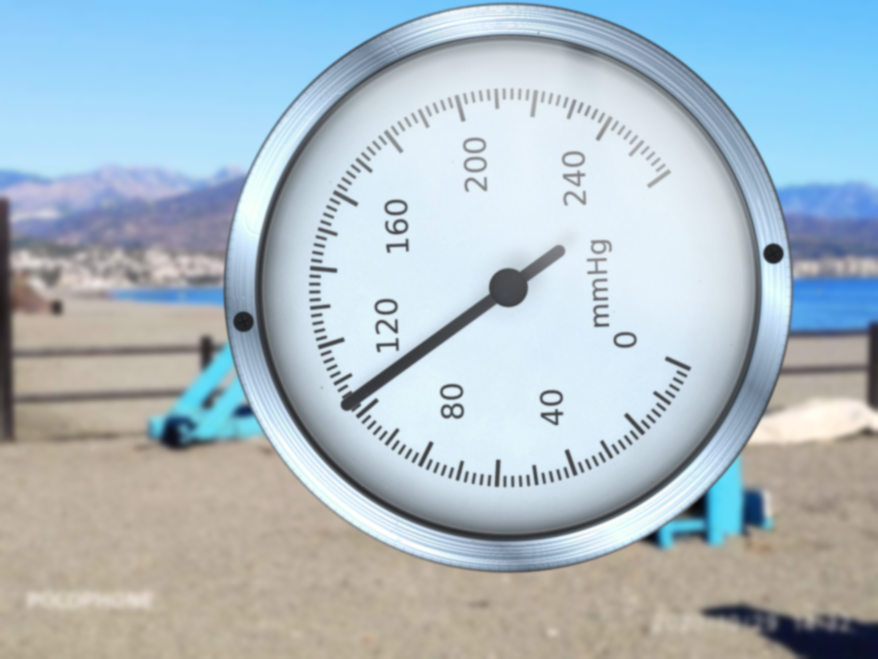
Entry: 104mmHg
